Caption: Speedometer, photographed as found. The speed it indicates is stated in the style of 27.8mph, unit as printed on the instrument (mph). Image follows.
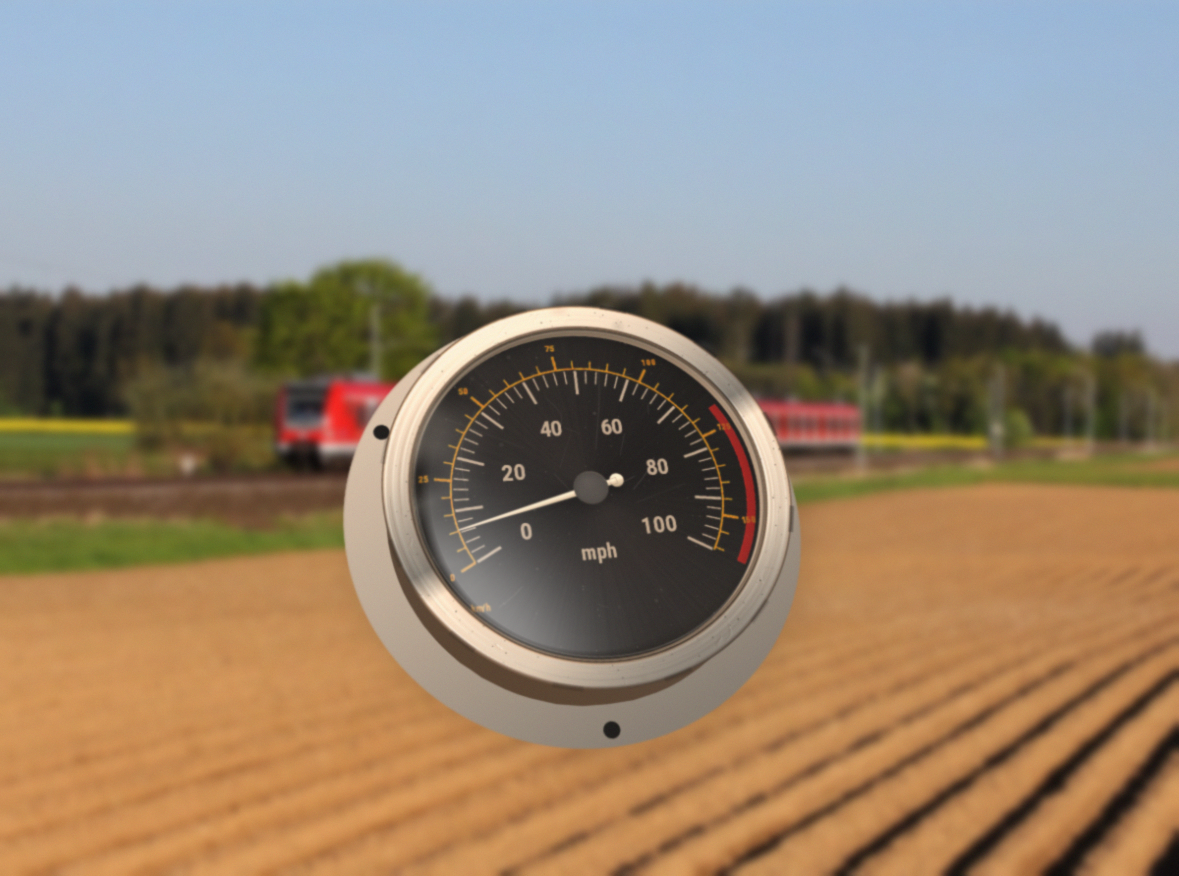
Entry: 6mph
